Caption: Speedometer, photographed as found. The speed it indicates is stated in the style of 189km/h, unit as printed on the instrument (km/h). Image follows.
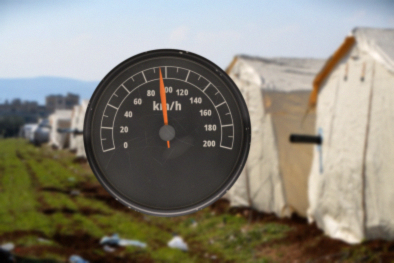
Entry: 95km/h
